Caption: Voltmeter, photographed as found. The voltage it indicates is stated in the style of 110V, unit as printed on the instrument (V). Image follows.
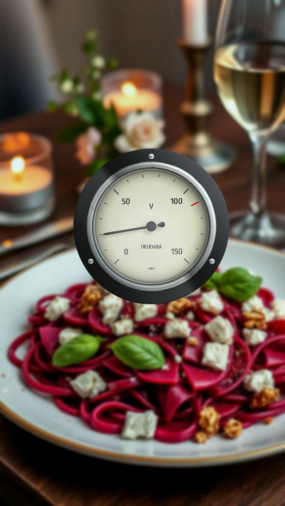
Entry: 20V
